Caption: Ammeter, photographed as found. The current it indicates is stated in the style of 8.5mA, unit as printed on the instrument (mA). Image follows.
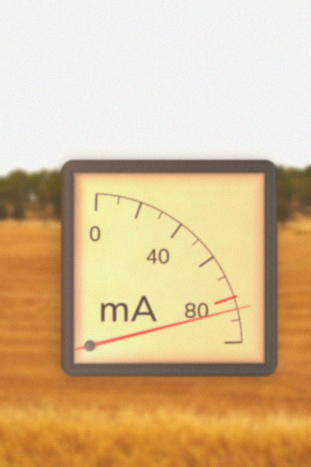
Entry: 85mA
